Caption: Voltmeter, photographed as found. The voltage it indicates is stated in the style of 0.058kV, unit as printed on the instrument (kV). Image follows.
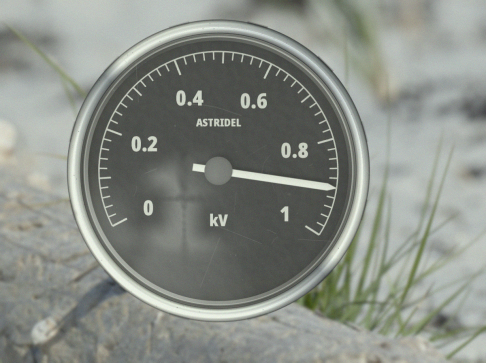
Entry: 0.9kV
